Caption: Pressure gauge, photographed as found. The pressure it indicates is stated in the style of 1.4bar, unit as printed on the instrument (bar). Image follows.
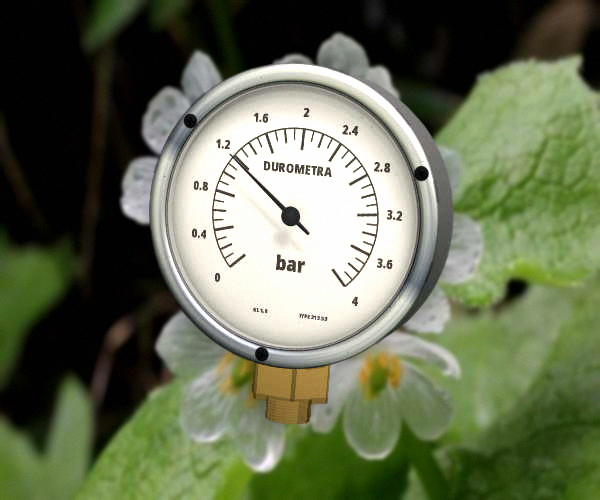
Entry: 1.2bar
